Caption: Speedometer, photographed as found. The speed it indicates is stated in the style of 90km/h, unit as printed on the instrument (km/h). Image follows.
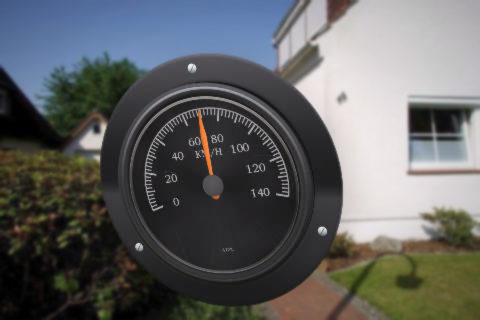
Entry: 70km/h
